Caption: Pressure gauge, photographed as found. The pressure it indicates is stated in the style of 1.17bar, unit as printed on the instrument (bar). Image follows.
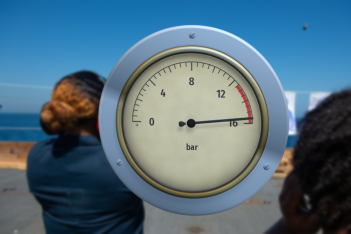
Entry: 15.5bar
